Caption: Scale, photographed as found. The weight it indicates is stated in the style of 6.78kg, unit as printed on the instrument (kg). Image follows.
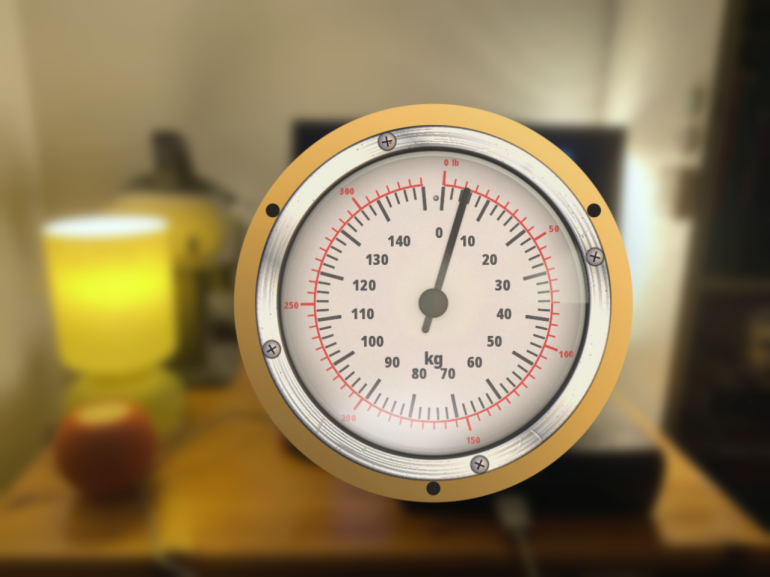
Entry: 5kg
